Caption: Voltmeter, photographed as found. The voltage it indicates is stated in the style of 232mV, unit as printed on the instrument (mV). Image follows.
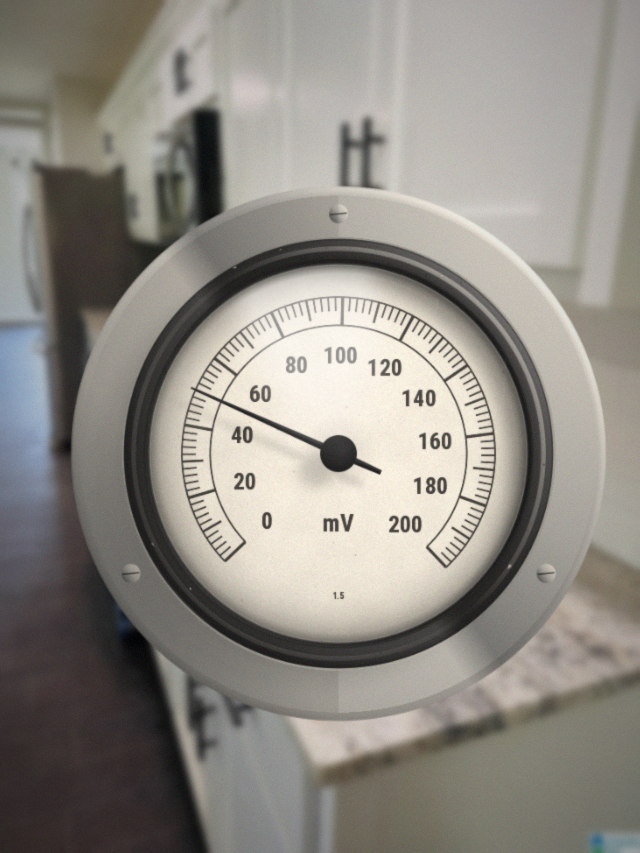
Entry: 50mV
